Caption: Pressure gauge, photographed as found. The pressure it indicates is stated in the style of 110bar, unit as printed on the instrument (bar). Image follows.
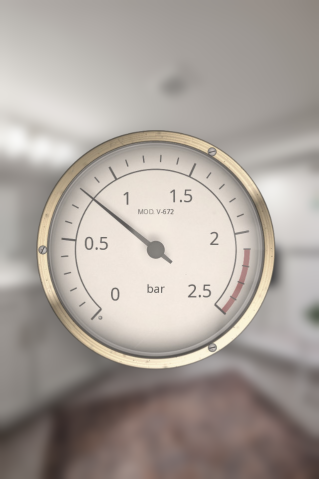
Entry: 0.8bar
